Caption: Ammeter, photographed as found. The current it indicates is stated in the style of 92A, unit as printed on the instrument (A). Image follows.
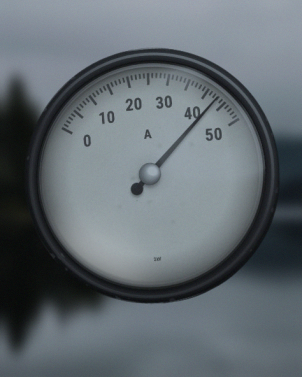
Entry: 43A
